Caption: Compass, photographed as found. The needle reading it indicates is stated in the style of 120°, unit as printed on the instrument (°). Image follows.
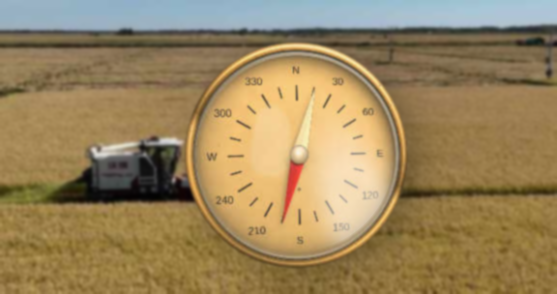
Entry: 195°
